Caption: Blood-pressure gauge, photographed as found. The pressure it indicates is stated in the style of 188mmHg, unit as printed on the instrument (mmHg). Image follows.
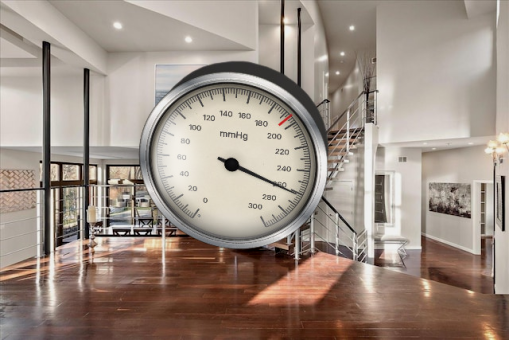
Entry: 260mmHg
